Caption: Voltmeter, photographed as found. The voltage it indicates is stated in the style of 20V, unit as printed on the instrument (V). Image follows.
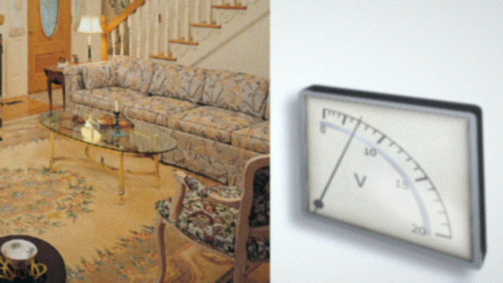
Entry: 7V
